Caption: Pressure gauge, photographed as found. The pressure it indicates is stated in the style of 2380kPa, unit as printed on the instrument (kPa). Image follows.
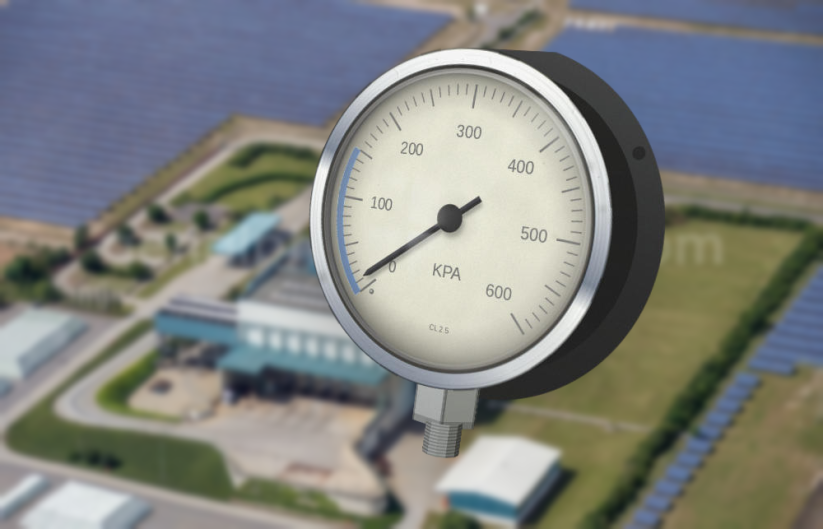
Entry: 10kPa
